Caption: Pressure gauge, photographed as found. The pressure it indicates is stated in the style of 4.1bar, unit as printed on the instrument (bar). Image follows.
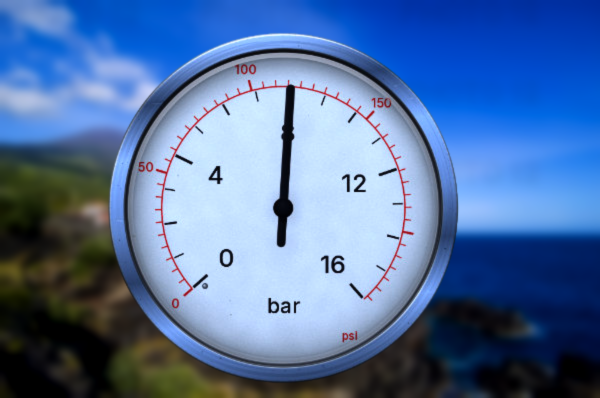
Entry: 8bar
